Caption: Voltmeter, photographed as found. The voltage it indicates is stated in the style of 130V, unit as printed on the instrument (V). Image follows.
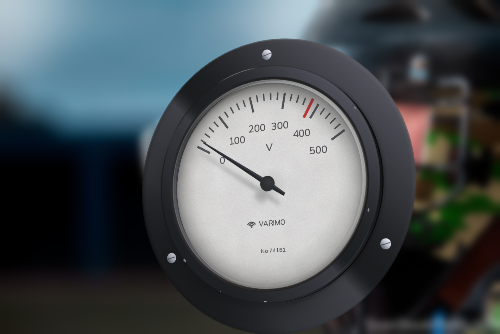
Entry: 20V
